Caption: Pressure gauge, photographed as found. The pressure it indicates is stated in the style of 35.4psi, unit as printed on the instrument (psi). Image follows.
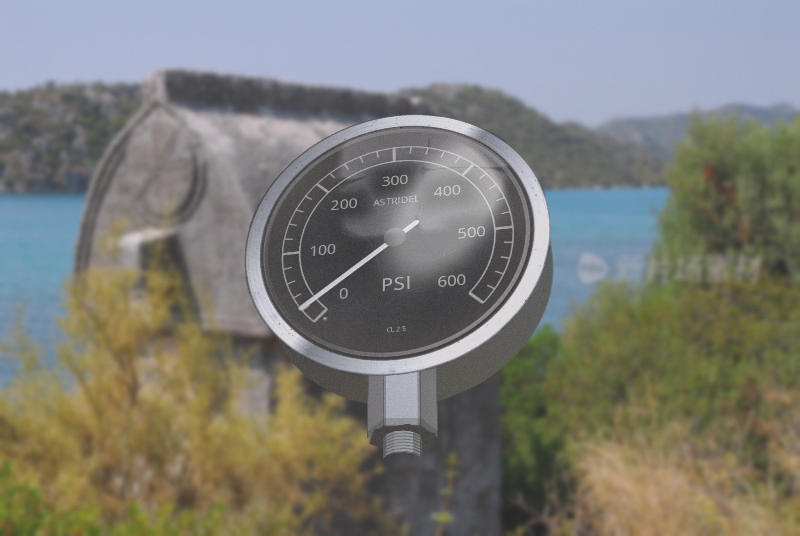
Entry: 20psi
